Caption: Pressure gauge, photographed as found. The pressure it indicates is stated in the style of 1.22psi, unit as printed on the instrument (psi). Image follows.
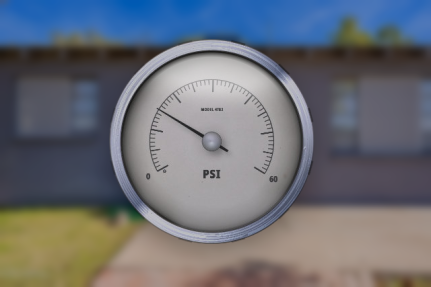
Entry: 15psi
